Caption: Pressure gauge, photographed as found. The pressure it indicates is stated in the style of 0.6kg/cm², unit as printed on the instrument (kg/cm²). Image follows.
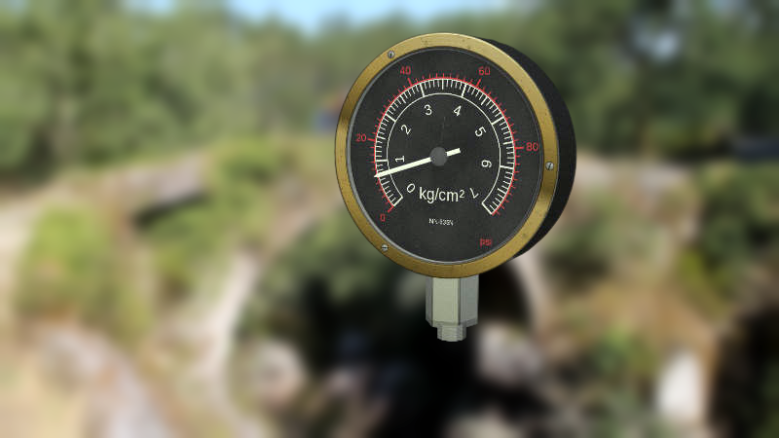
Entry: 0.7kg/cm²
